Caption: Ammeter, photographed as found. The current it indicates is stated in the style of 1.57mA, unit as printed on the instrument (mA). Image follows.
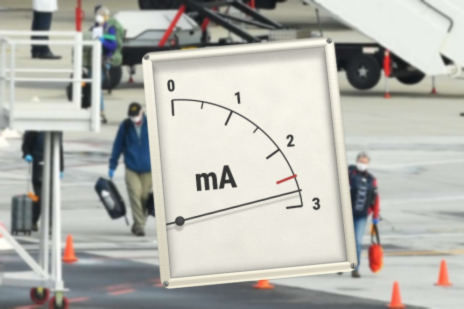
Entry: 2.75mA
